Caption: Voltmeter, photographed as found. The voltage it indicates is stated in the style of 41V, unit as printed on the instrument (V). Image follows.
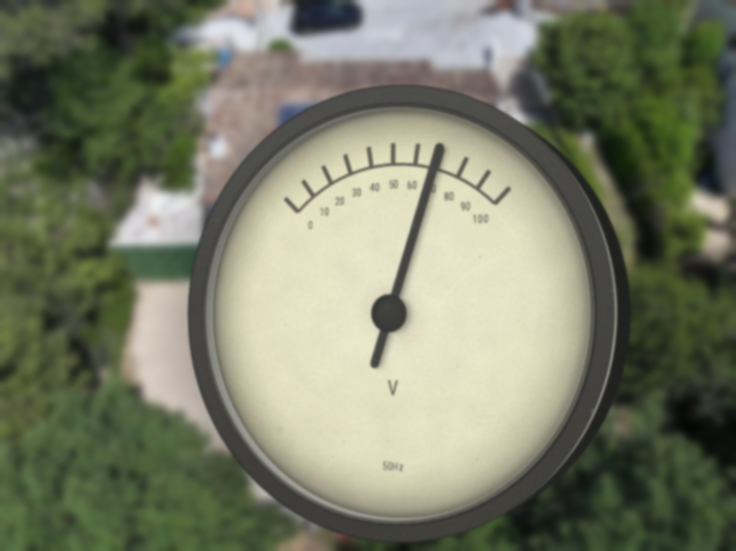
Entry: 70V
